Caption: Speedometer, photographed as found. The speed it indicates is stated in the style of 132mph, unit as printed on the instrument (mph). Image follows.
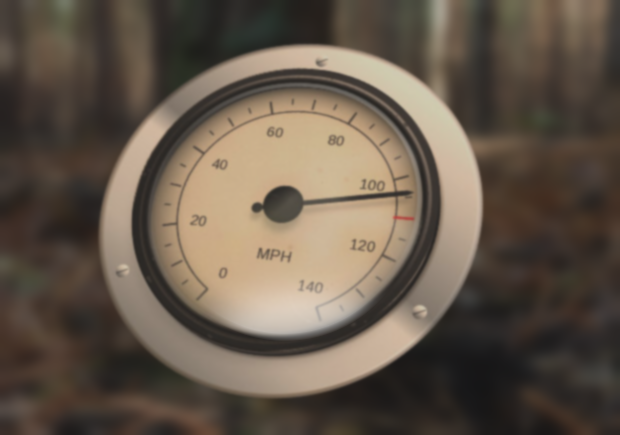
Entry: 105mph
